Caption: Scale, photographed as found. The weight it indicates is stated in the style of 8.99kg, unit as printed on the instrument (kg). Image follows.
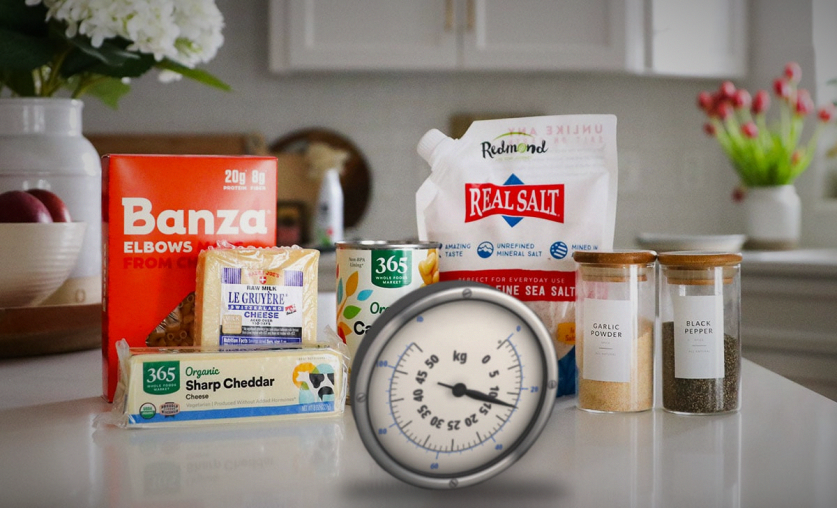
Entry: 12kg
